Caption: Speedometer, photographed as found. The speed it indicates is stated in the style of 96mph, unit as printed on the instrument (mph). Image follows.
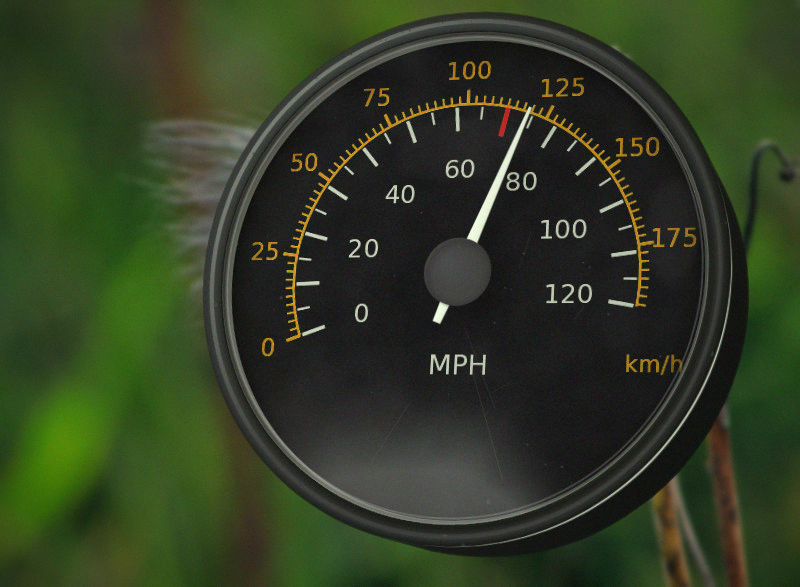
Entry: 75mph
